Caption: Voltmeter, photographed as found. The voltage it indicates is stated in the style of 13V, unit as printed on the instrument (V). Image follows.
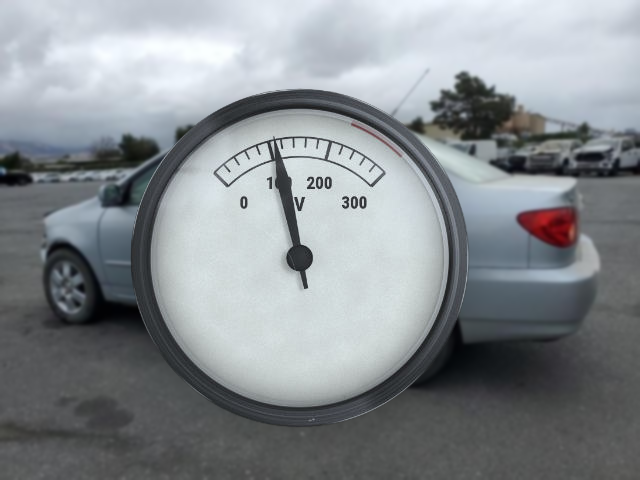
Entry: 110V
